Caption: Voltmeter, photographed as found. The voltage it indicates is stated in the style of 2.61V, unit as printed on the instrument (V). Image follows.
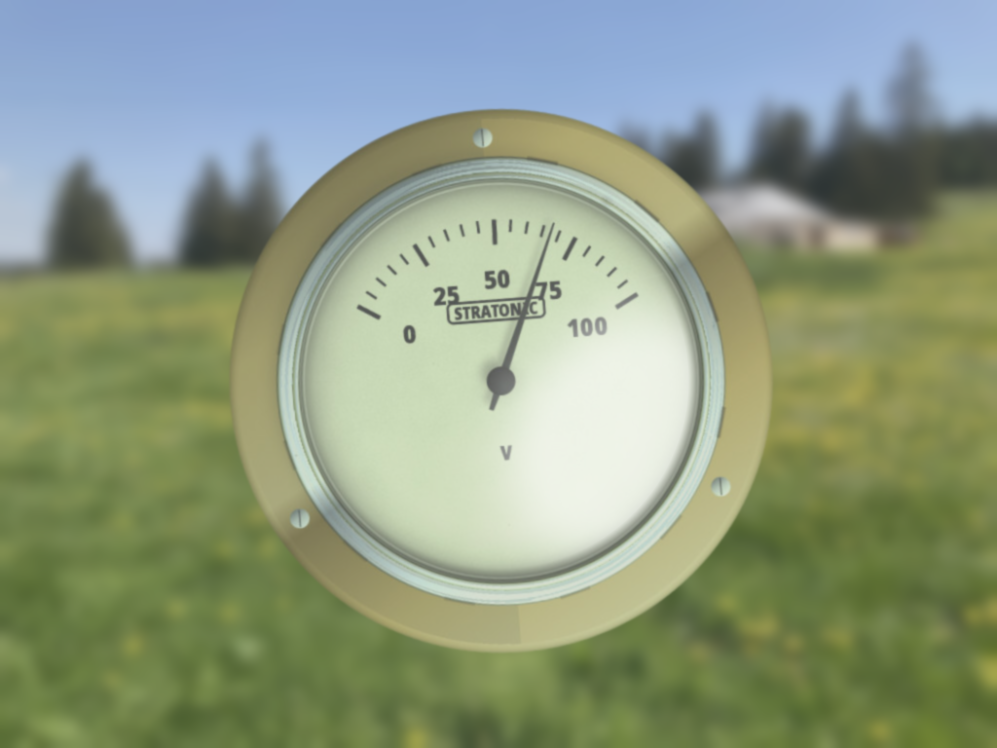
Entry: 67.5V
